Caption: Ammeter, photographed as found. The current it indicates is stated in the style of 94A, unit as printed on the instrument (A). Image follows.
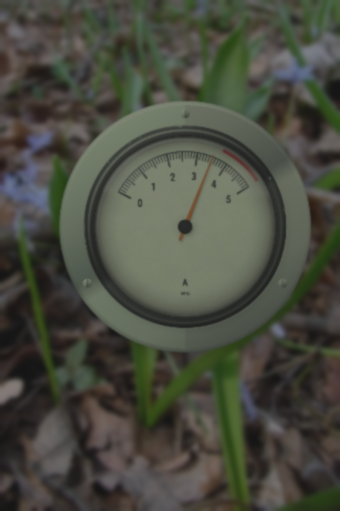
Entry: 3.5A
